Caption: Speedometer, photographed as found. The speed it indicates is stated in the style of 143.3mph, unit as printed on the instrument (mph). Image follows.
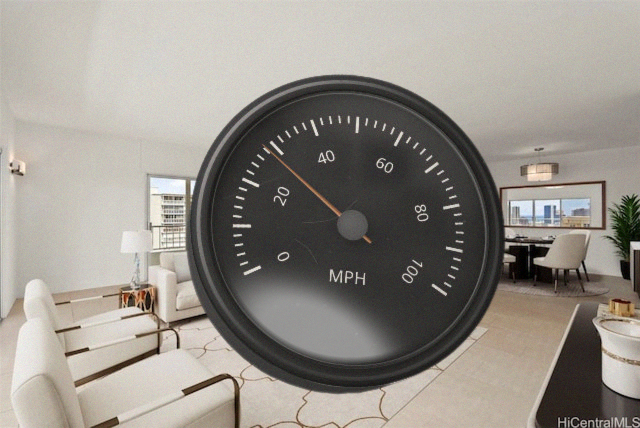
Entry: 28mph
